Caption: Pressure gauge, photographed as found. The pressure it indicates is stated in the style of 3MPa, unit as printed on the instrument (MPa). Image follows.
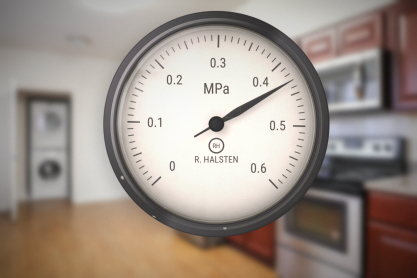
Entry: 0.43MPa
